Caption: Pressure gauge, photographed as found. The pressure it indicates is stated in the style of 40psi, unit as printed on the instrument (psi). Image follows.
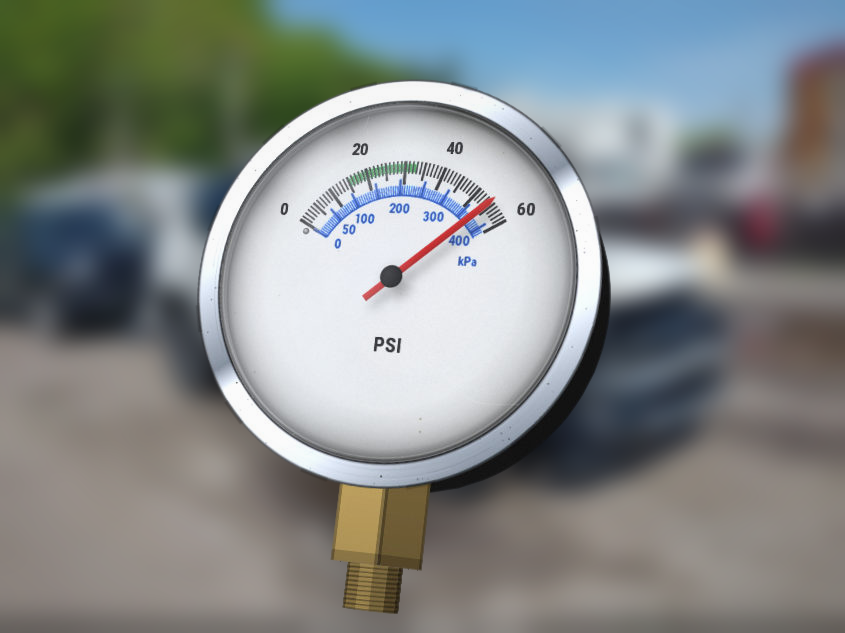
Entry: 55psi
